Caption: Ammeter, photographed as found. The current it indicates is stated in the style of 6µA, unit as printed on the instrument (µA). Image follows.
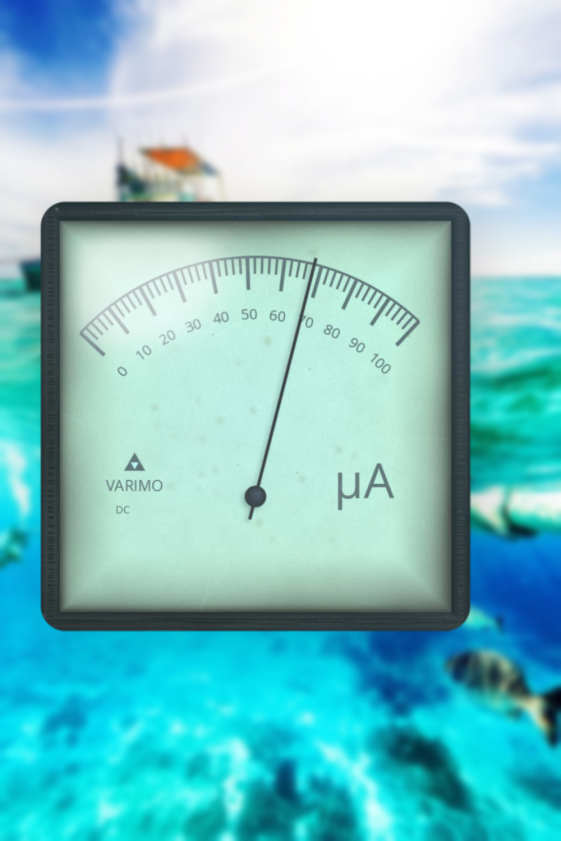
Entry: 68µA
